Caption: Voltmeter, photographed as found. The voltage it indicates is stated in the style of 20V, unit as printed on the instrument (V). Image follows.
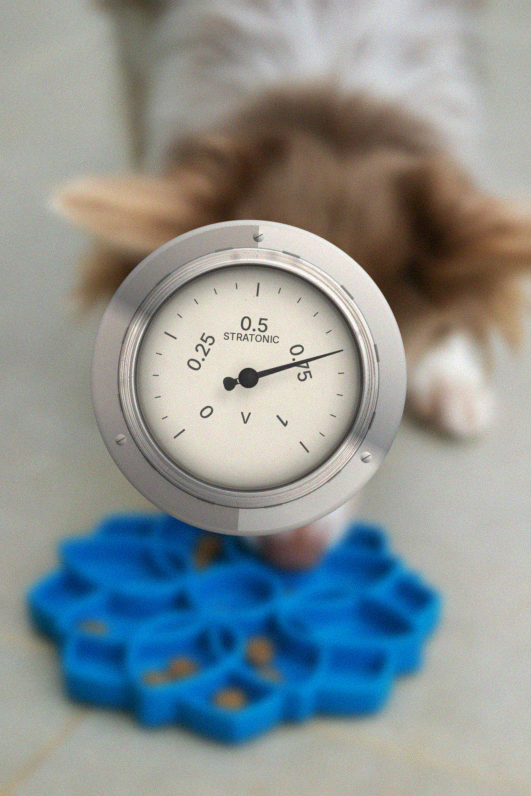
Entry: 0.75V
